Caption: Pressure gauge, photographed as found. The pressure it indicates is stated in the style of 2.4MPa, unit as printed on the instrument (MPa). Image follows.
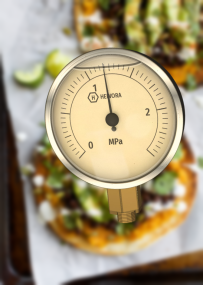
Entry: 1.2MPa
